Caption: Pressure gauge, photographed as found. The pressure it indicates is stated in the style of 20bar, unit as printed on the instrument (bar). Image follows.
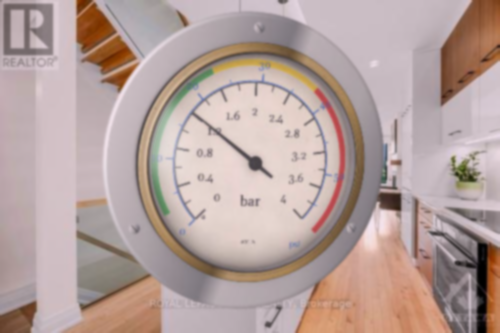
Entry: 1.2bar
